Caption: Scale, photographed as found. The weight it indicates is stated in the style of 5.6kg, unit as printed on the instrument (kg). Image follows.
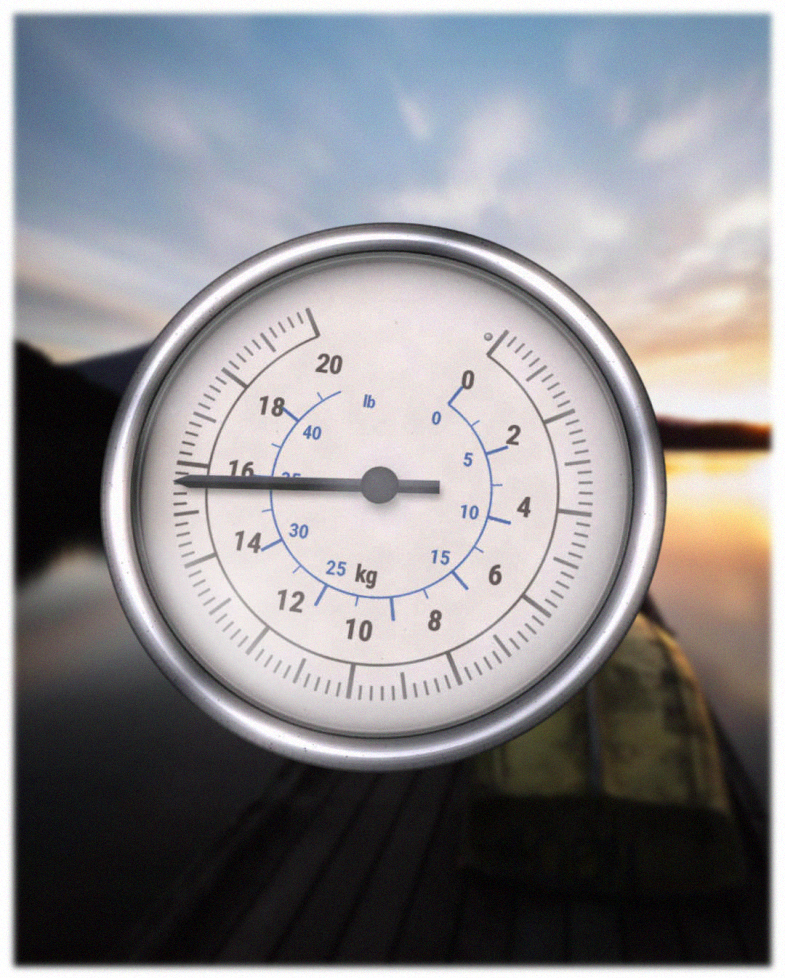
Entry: 15.6kg
